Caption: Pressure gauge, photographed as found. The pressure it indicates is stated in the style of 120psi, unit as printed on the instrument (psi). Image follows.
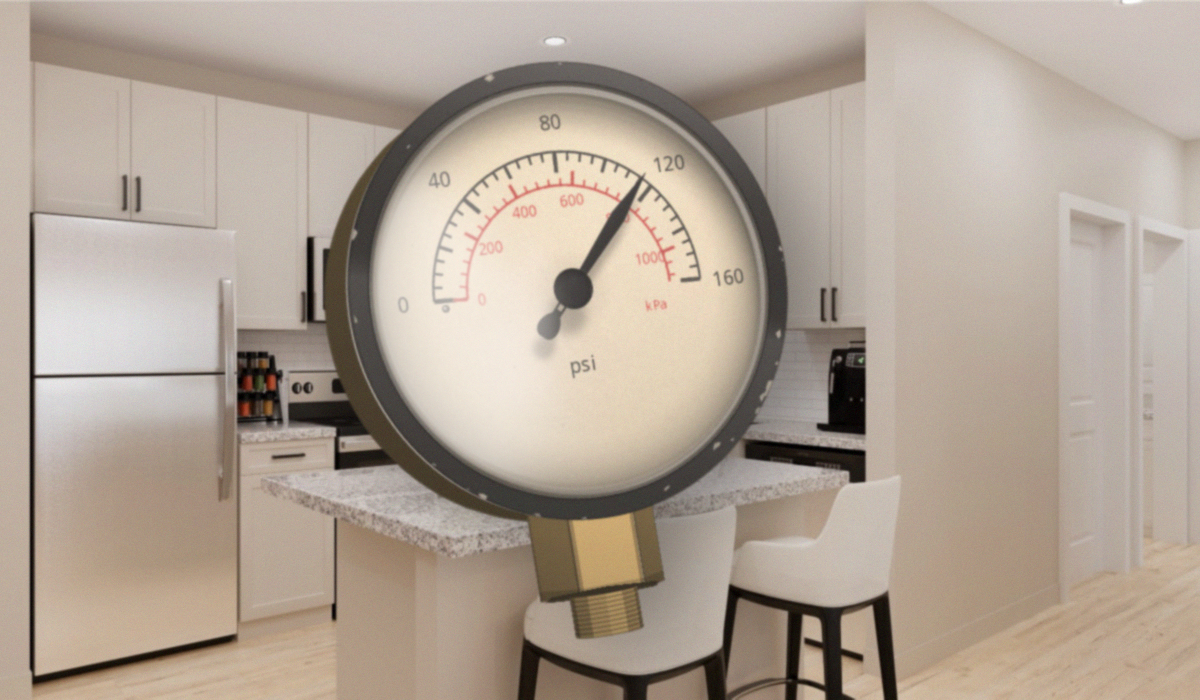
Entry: 115psi
